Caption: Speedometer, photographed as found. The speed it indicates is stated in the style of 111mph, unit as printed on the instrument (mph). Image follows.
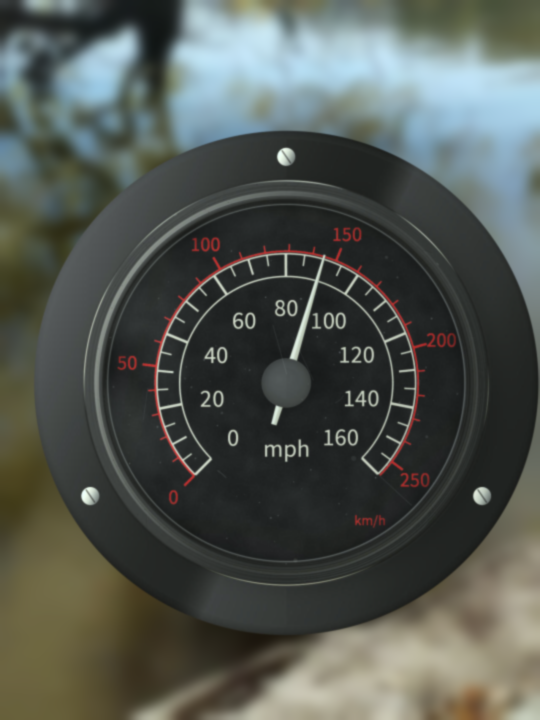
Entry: 90mph
